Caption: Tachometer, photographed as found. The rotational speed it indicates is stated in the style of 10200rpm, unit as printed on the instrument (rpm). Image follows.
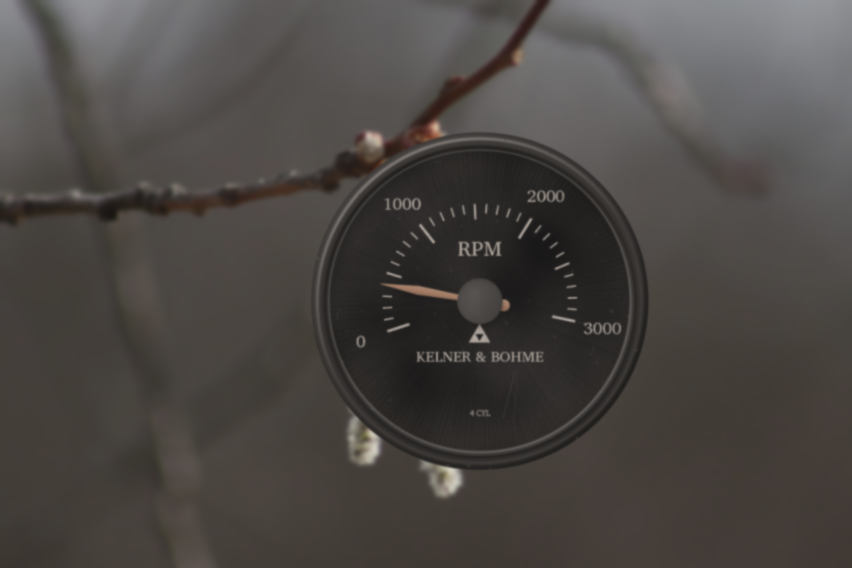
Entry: 400rpm
